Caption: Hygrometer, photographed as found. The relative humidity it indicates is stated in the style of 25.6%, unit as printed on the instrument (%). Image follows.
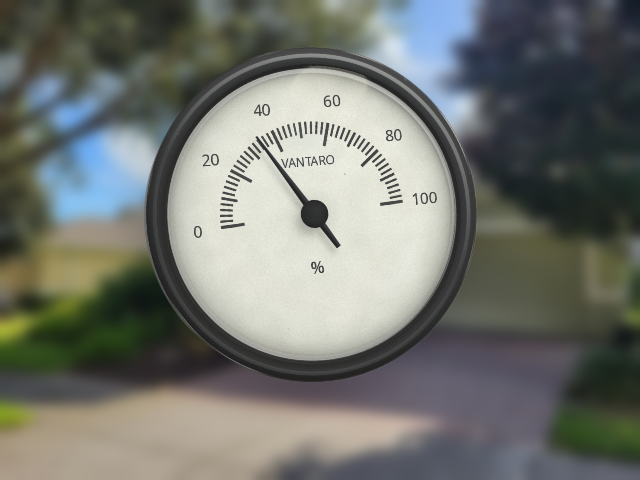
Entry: 34%
